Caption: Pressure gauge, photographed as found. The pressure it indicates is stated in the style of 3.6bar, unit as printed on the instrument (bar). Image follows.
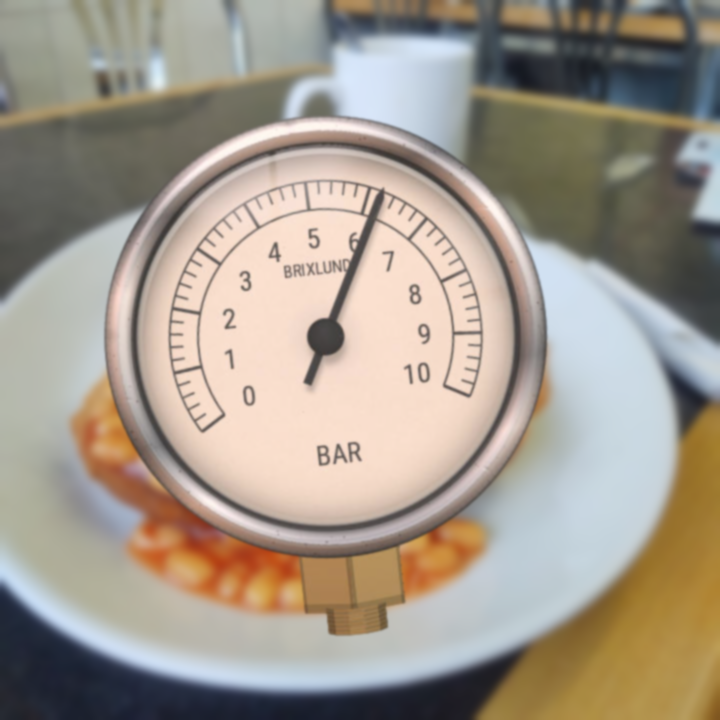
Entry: 6.2bar
